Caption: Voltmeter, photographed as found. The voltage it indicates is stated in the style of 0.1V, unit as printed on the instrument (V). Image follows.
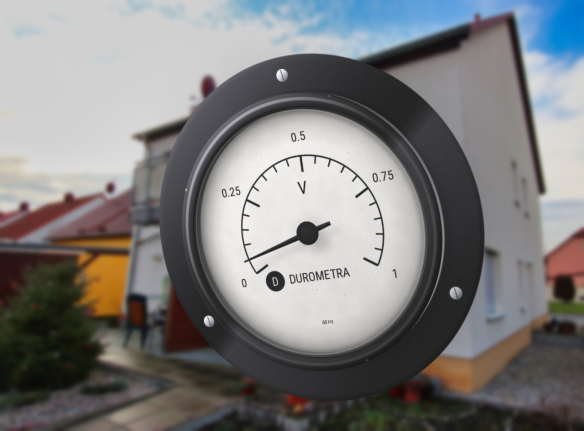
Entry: 0.05V
